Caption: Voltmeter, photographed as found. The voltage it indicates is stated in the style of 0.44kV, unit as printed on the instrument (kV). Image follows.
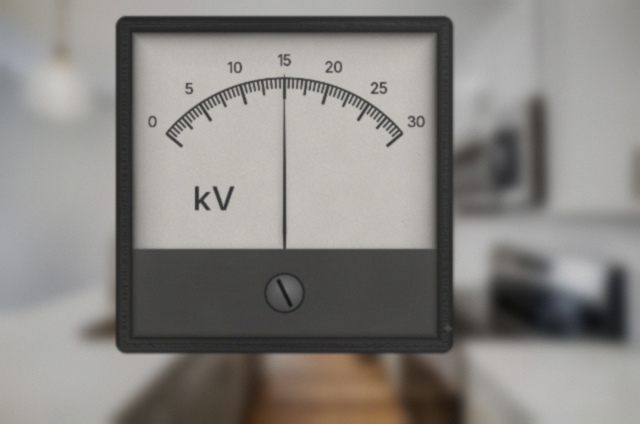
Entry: 15kV
